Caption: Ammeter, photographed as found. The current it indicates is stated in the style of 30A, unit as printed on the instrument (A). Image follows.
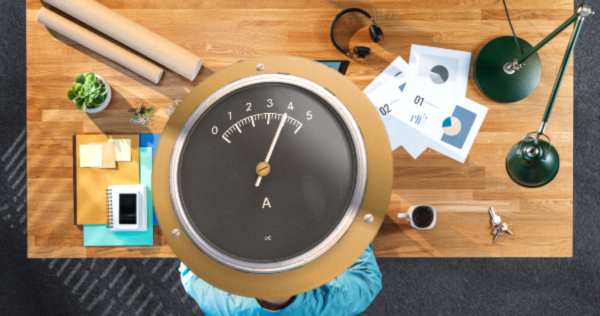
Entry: 4A
